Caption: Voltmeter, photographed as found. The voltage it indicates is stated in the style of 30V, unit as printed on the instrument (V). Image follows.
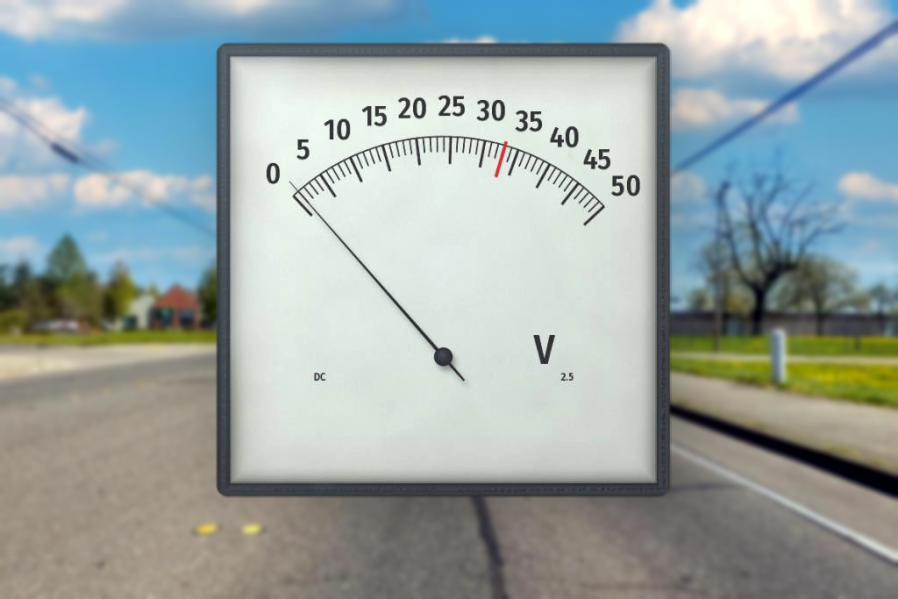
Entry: 1V
